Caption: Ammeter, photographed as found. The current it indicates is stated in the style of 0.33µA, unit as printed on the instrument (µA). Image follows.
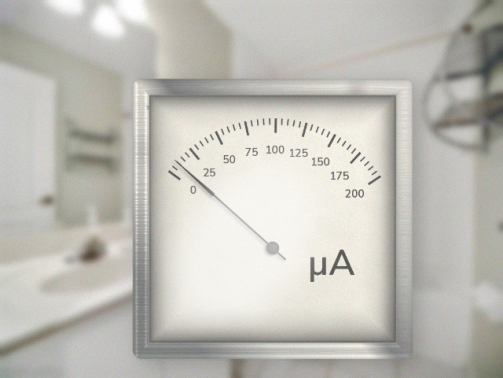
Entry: 10µA
